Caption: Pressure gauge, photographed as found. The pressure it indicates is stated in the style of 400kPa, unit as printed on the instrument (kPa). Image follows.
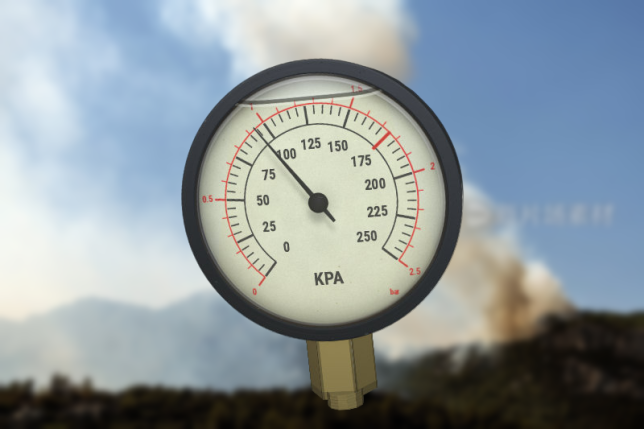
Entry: 95kPa
